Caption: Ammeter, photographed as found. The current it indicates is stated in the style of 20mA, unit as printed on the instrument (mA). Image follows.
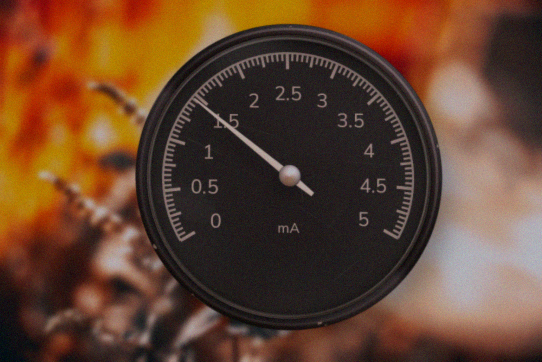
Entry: 1.45mA
